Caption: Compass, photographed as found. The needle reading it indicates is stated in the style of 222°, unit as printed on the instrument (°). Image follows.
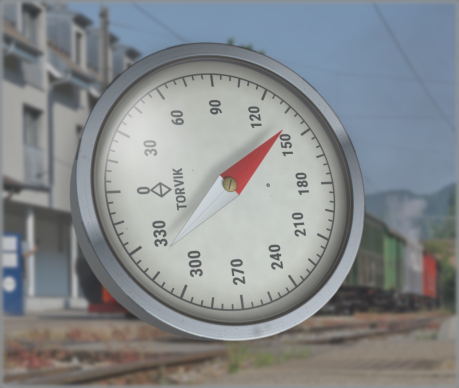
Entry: 140°
